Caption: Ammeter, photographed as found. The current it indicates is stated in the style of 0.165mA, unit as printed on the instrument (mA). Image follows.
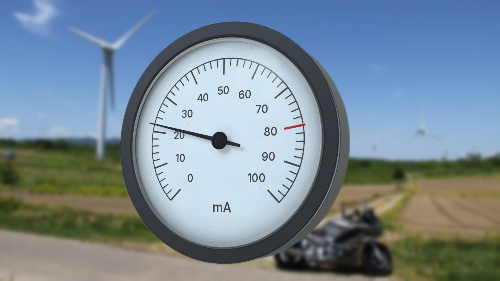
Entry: 22mA
